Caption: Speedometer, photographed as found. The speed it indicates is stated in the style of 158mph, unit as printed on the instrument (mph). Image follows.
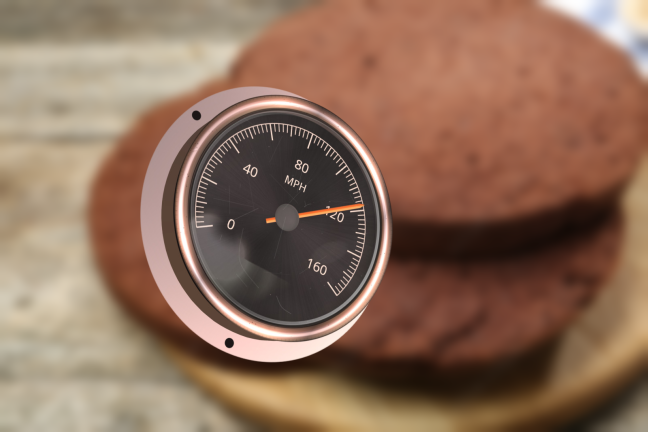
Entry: 118mph
